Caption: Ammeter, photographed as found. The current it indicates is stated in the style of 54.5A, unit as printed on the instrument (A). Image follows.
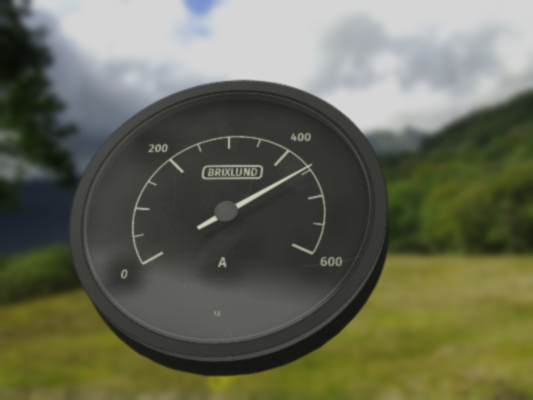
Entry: 450A
